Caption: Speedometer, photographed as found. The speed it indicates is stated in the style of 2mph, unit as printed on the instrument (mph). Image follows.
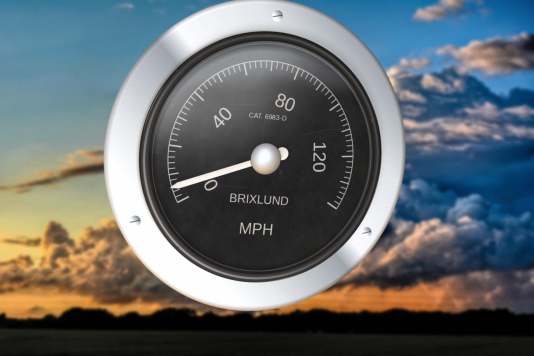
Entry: 6mph
